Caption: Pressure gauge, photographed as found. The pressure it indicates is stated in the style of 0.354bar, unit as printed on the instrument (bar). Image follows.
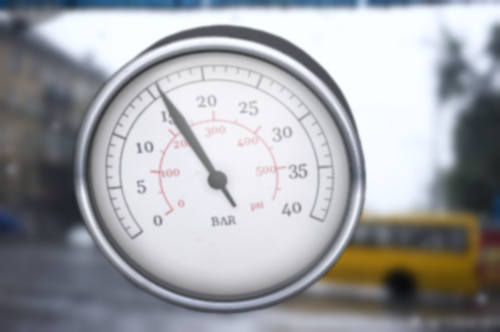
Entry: 16bar
